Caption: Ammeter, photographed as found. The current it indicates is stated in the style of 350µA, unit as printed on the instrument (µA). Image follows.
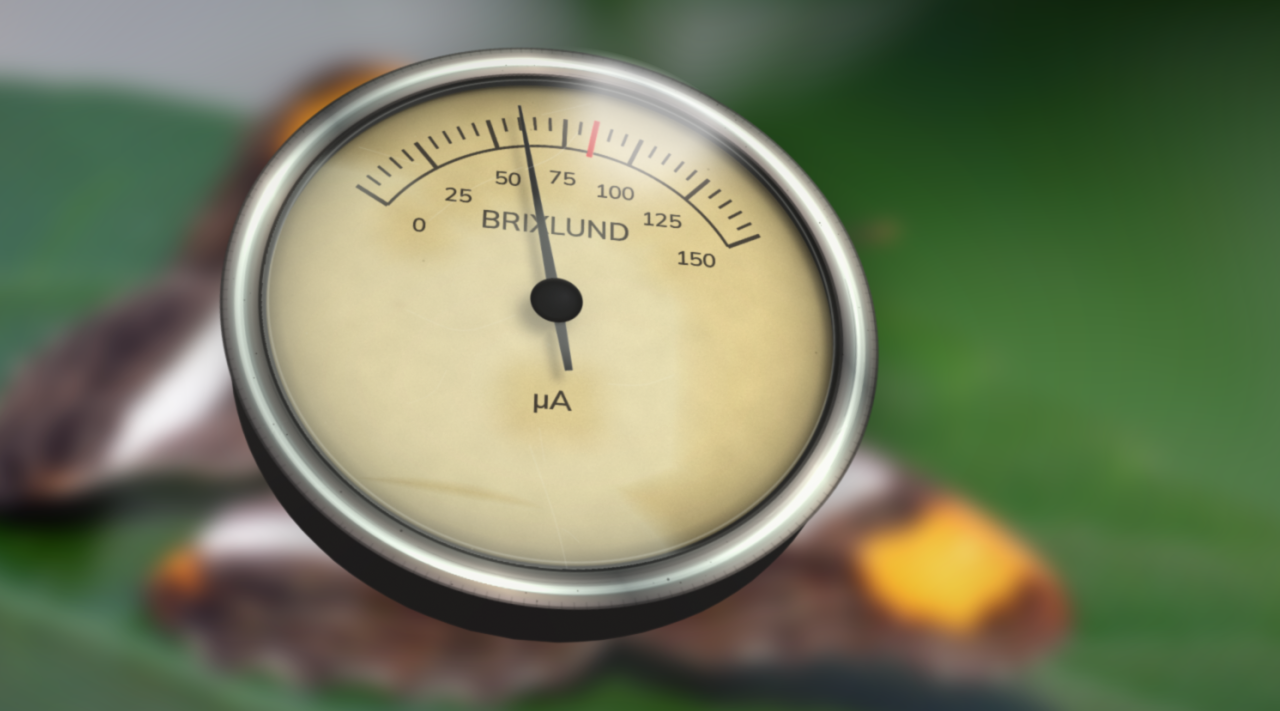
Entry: 60µA
